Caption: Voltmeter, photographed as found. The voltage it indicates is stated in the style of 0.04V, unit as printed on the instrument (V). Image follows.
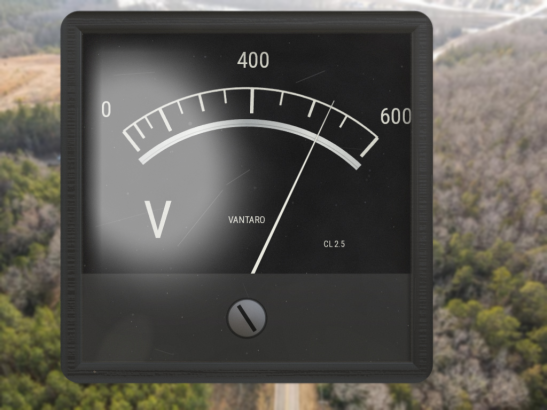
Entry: 525V
